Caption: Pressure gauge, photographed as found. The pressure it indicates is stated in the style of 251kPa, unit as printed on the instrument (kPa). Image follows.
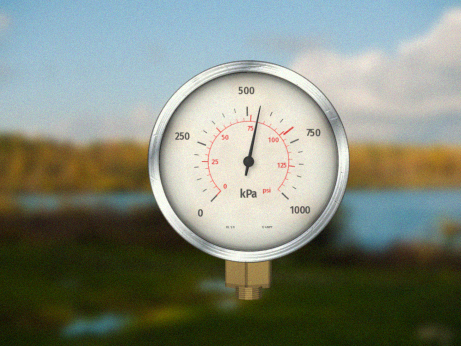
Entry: 550kPa
